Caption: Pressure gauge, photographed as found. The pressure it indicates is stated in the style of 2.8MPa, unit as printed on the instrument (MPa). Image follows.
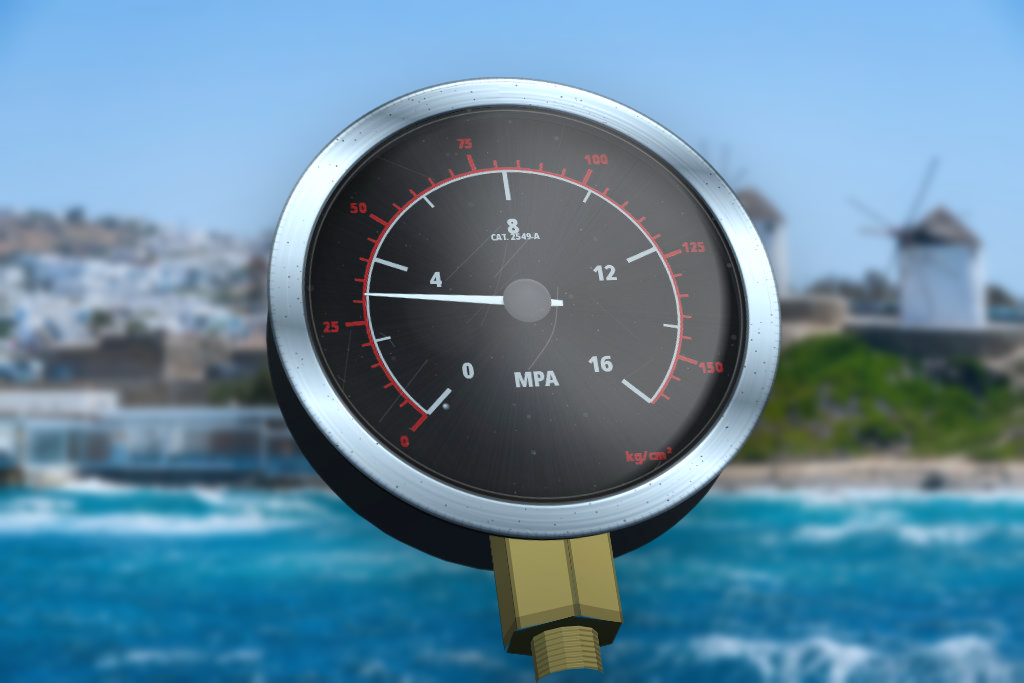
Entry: 3MPa
